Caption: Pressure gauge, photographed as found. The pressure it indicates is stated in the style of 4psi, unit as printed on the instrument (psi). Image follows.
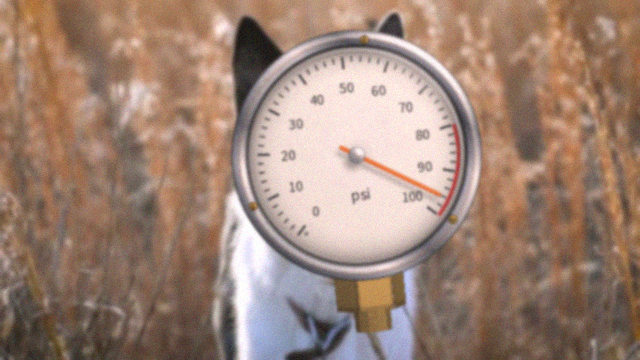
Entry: 96psi
